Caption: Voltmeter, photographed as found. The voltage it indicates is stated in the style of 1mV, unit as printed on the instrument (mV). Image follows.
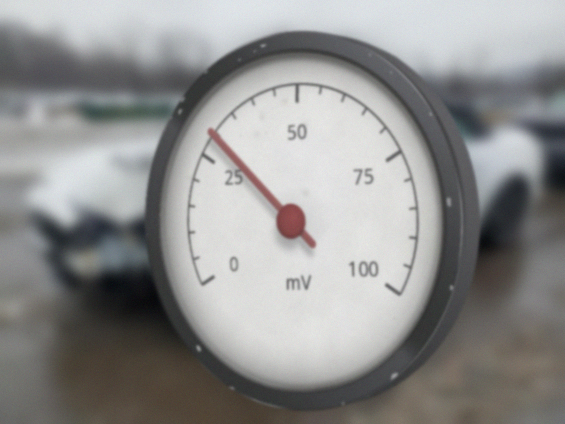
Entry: 30mV
